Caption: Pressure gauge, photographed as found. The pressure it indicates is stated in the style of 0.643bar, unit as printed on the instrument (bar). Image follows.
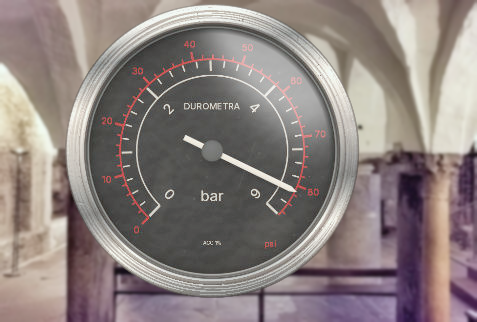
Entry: 5.6bar
